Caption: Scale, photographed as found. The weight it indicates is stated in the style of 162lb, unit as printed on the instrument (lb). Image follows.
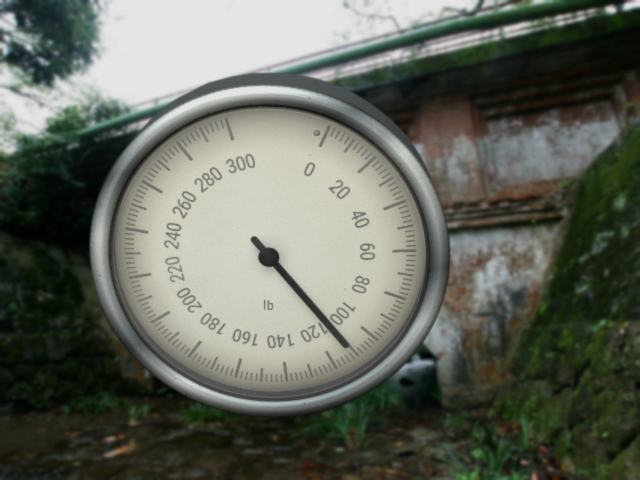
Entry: 110lb
